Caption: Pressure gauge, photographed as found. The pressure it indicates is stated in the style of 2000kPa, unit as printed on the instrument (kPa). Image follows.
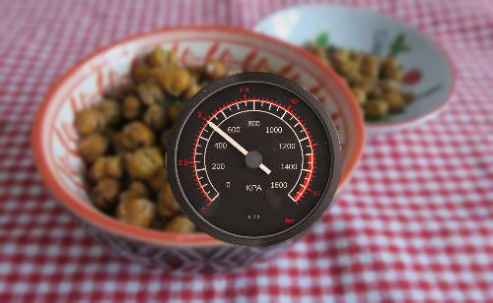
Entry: 500kPa
